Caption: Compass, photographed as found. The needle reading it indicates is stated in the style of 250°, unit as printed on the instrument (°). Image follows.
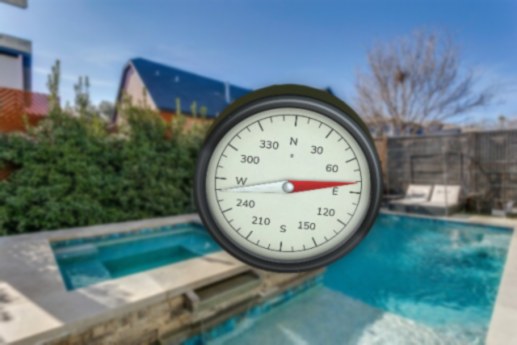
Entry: 80°
